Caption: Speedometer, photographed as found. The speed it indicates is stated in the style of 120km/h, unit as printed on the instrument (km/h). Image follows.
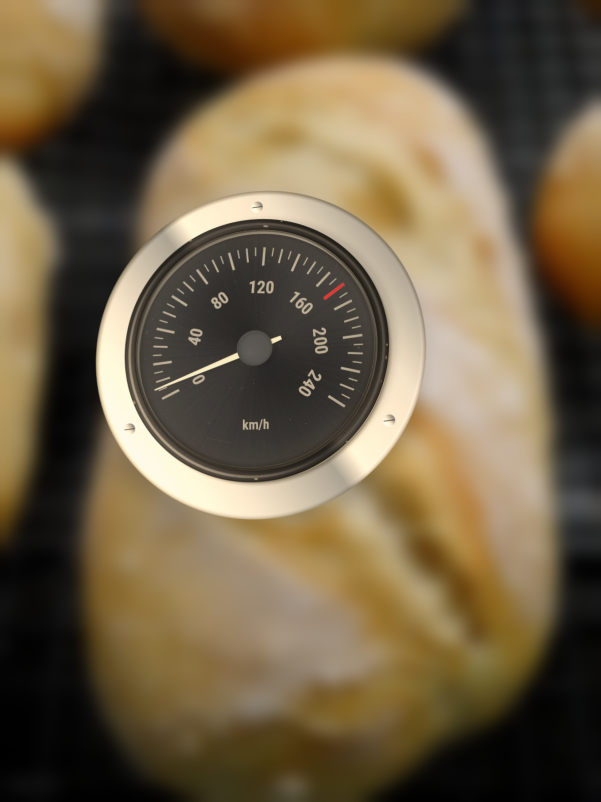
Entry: 5km/h
